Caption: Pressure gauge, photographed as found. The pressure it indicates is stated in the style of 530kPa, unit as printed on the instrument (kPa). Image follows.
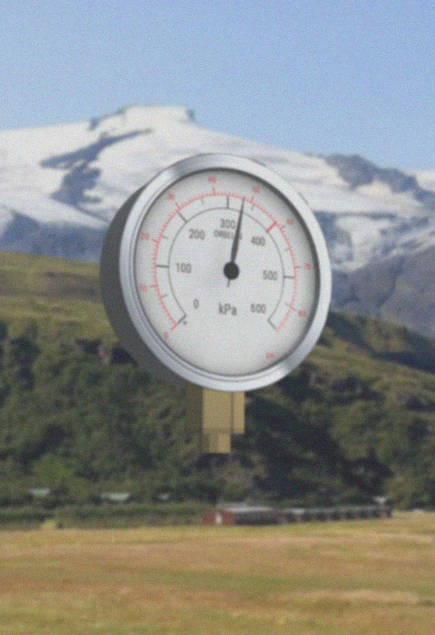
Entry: 325kPa
